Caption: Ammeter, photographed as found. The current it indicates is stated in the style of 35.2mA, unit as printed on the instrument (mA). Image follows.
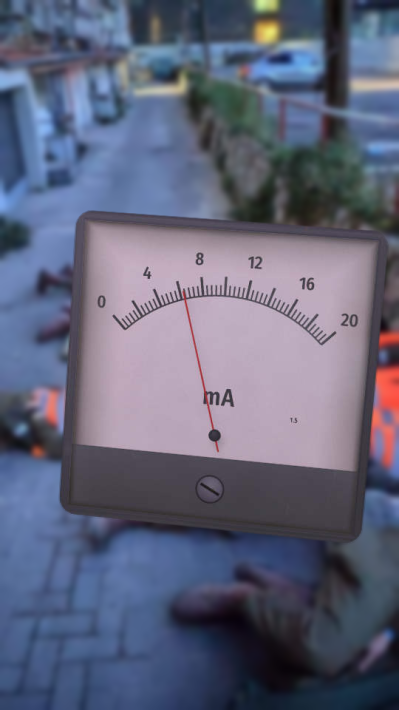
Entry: 6.4mA
